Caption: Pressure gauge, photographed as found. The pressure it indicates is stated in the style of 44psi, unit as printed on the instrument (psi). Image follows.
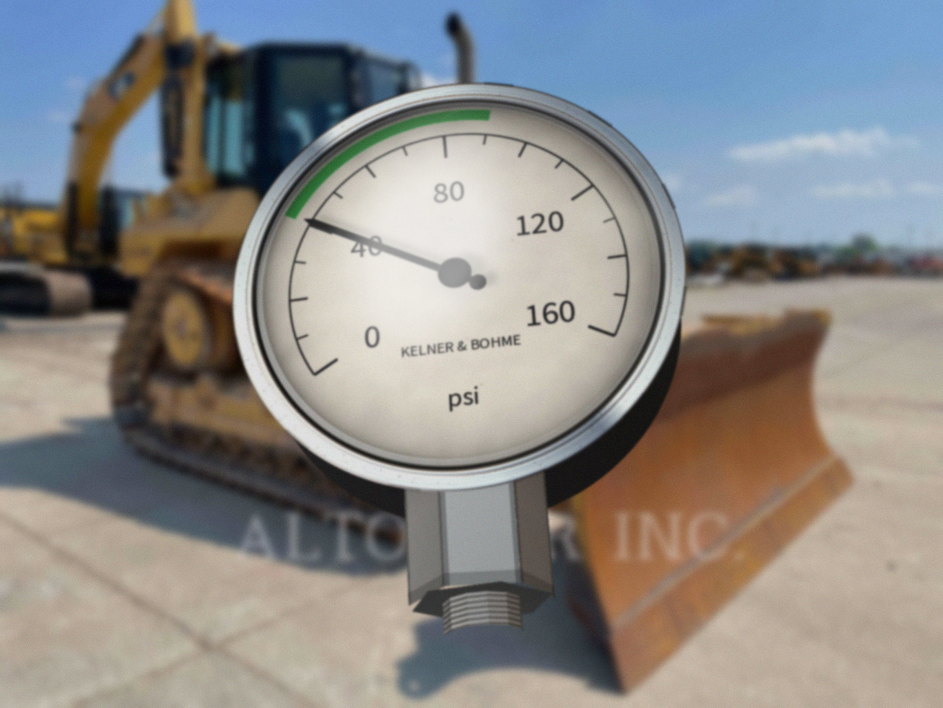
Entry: 40psi
